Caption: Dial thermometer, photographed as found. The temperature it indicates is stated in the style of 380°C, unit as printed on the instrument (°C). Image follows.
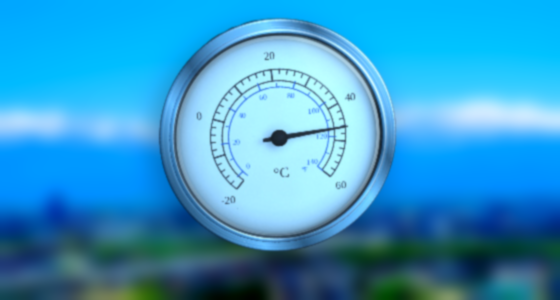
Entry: 46°C
